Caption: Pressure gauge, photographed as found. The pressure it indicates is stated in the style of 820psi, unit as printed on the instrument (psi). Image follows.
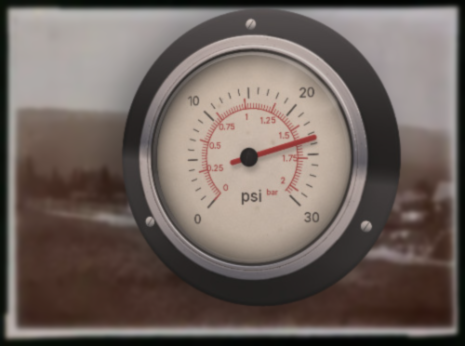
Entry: 23.5psi
